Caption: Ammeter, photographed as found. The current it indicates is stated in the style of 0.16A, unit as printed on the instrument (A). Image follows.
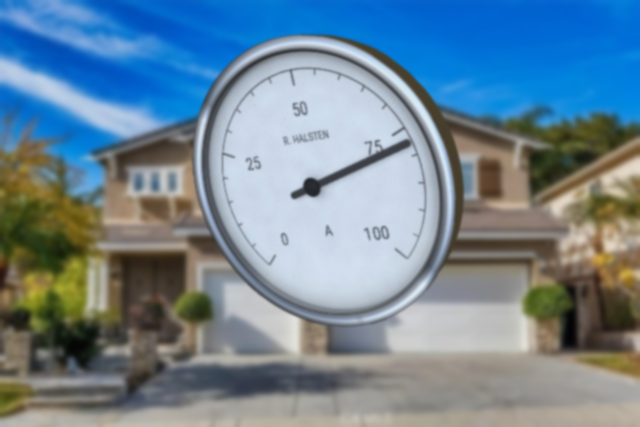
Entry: 77.5A
